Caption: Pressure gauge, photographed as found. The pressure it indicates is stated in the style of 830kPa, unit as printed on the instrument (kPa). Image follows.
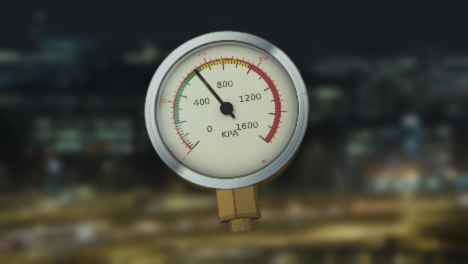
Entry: 600kPa
